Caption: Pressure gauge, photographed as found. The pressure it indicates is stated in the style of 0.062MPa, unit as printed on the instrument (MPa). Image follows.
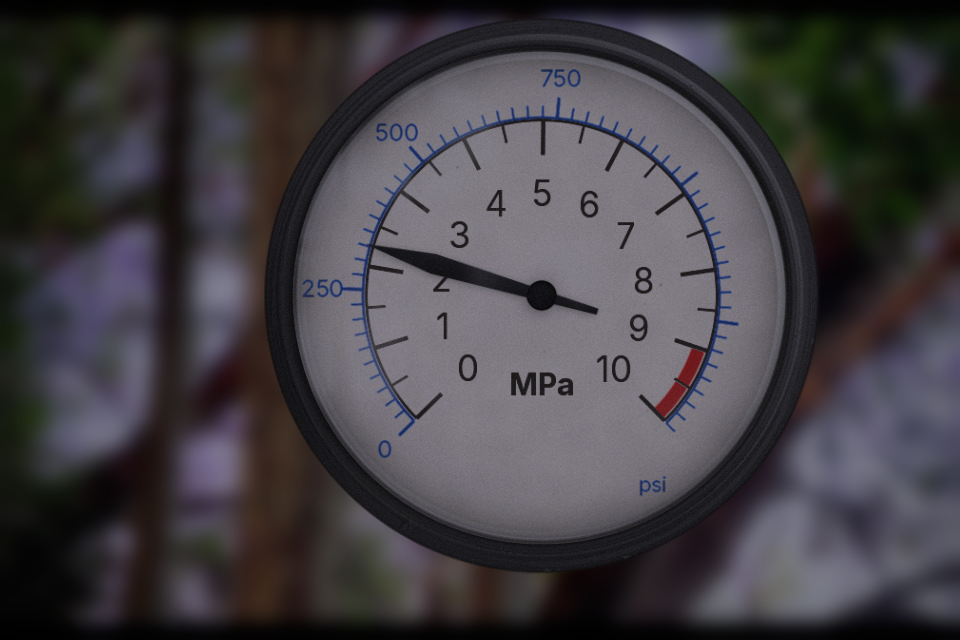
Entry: 2.25MPa
